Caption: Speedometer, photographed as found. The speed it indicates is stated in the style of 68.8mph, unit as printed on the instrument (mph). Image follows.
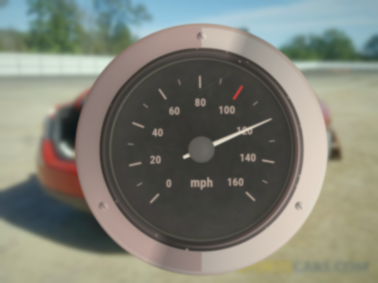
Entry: 120mph
